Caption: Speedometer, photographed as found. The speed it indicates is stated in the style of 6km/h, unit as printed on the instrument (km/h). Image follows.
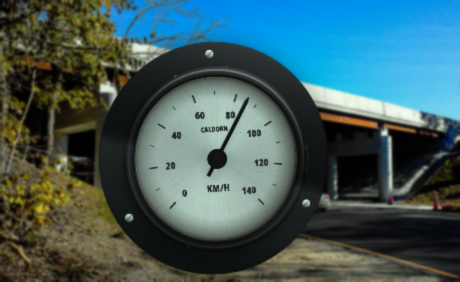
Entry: 85km/h
